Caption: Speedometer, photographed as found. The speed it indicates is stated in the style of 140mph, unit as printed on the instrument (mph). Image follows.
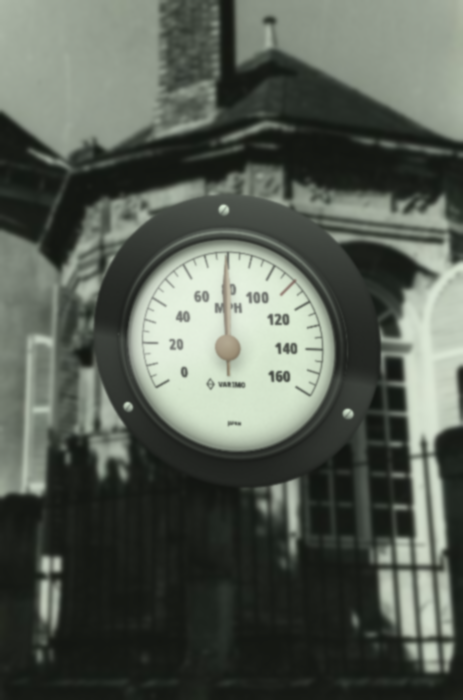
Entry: 80mph
